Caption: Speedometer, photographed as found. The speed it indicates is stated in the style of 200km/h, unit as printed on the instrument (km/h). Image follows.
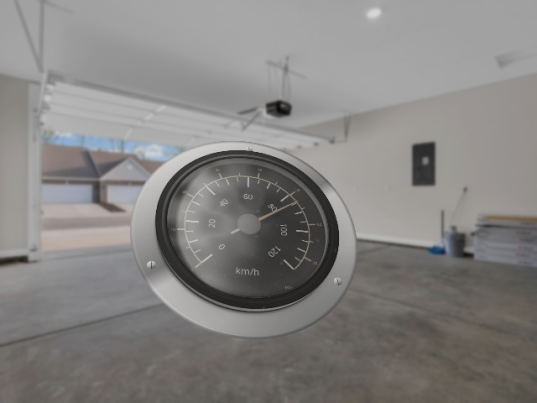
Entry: 85km/h
